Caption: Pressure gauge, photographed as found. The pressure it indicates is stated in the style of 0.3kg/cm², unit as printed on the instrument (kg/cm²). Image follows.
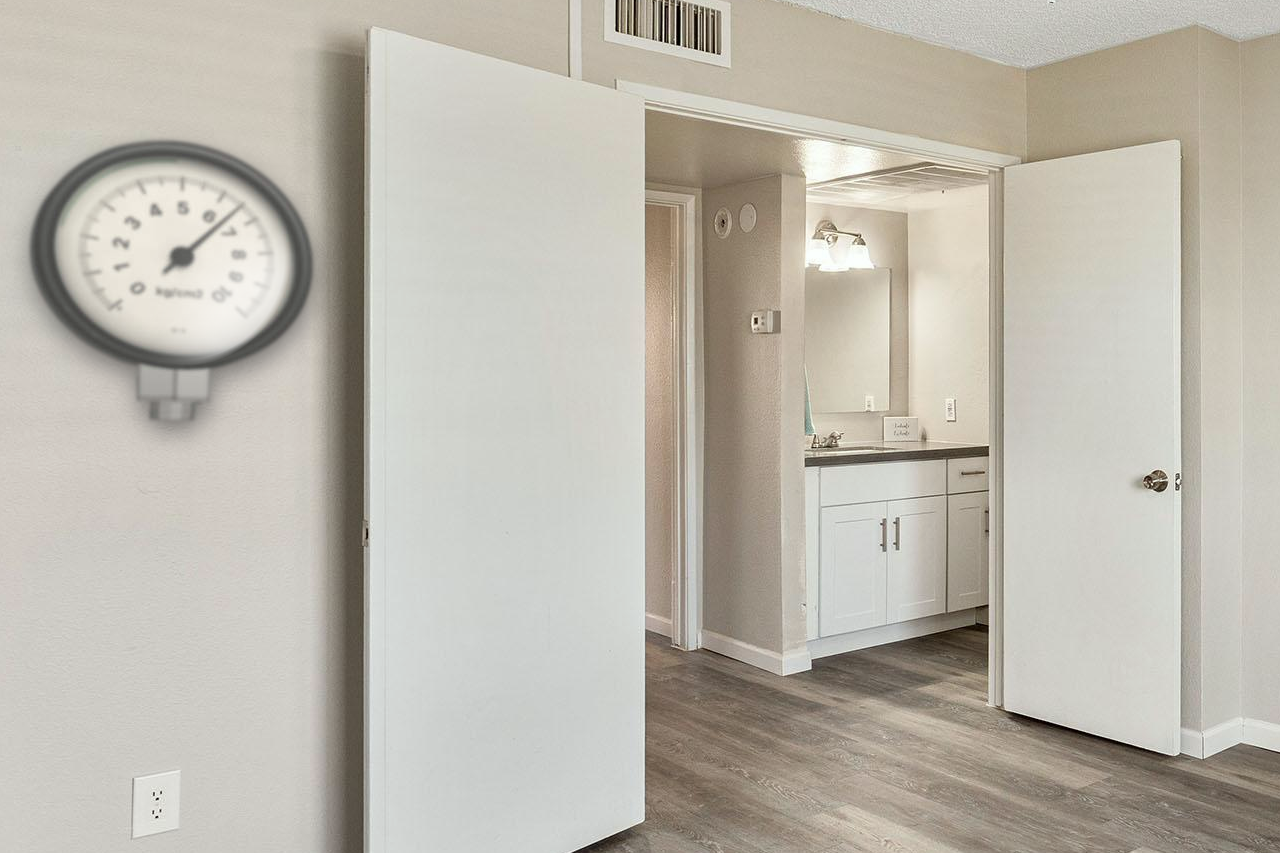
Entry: 6.5kg/cm²
